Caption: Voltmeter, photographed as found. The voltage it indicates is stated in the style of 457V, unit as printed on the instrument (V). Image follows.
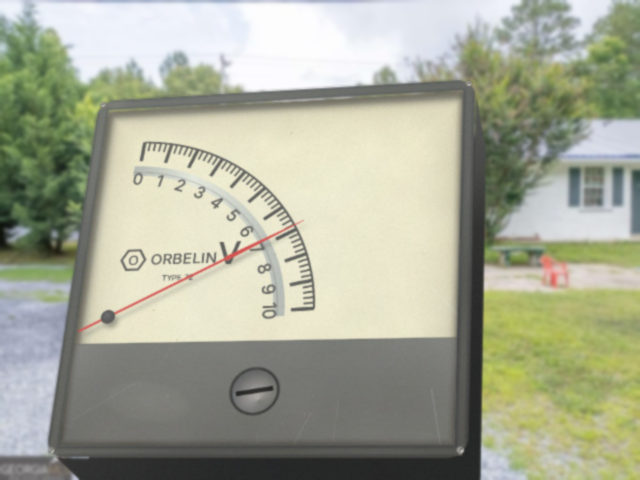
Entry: 7V
